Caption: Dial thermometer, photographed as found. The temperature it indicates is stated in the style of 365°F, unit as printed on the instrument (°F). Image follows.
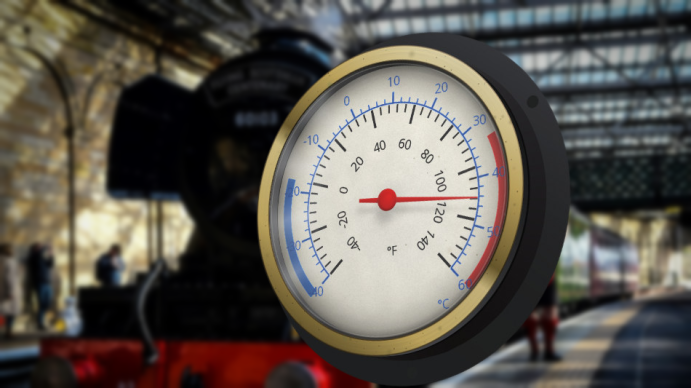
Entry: 112°F
